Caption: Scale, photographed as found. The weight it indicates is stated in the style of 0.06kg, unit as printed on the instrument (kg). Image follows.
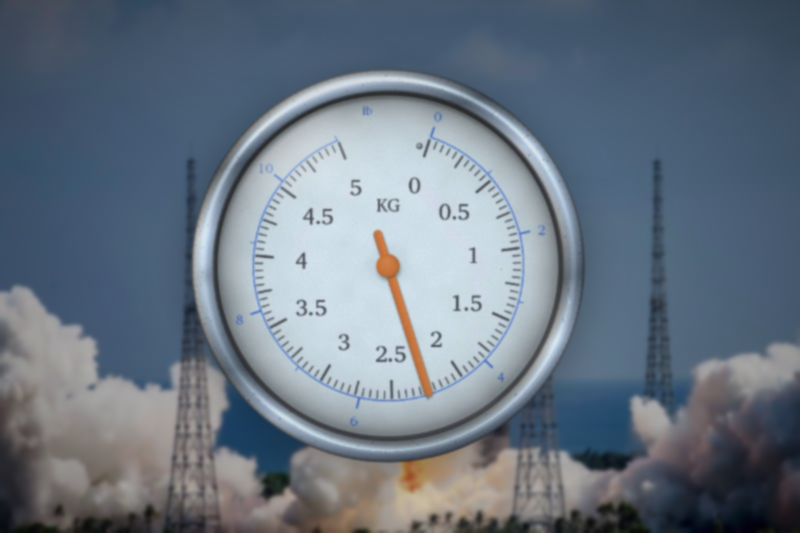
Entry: 2.25kg
